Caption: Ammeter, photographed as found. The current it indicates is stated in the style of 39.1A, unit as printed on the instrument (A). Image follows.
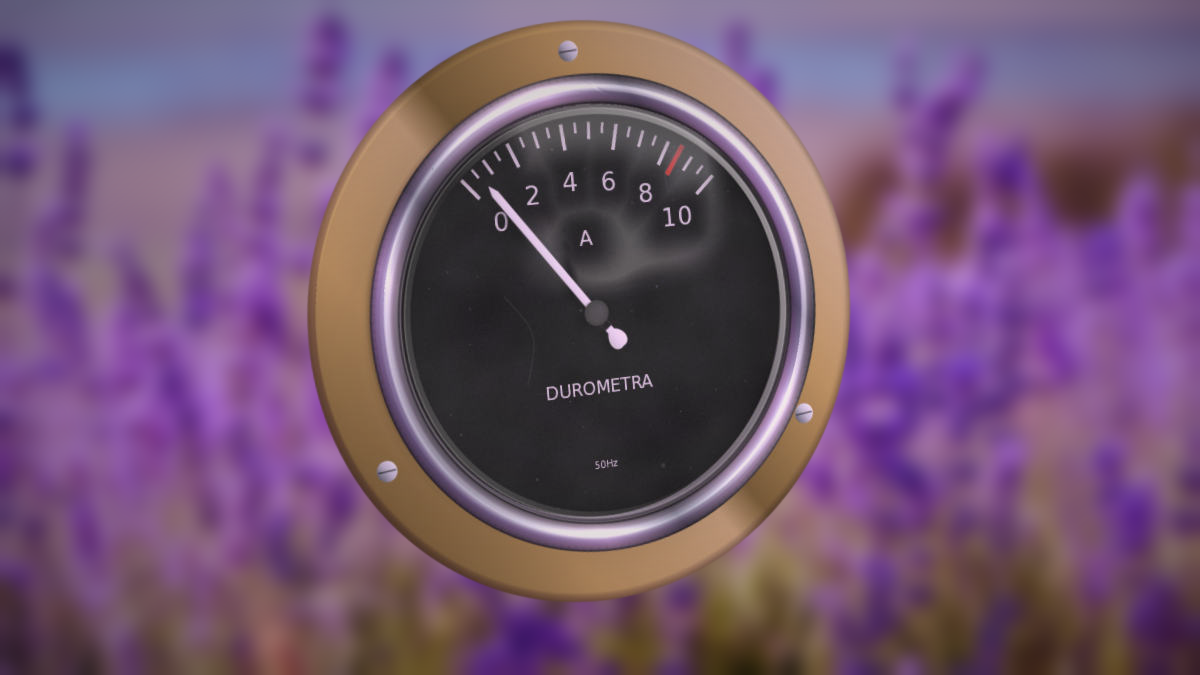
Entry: 0.5A
